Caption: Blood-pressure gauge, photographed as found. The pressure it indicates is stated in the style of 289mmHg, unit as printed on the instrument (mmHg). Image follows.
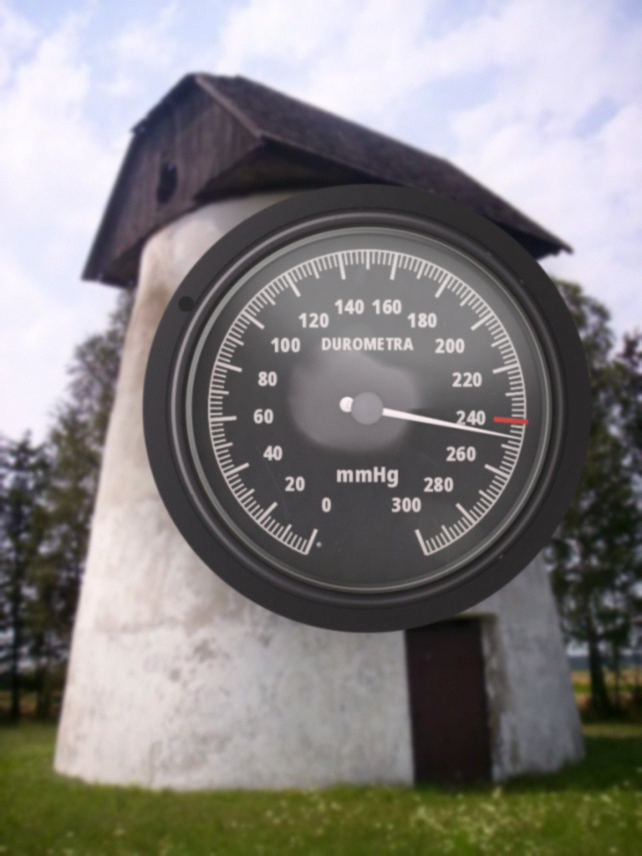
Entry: 246mmHg
